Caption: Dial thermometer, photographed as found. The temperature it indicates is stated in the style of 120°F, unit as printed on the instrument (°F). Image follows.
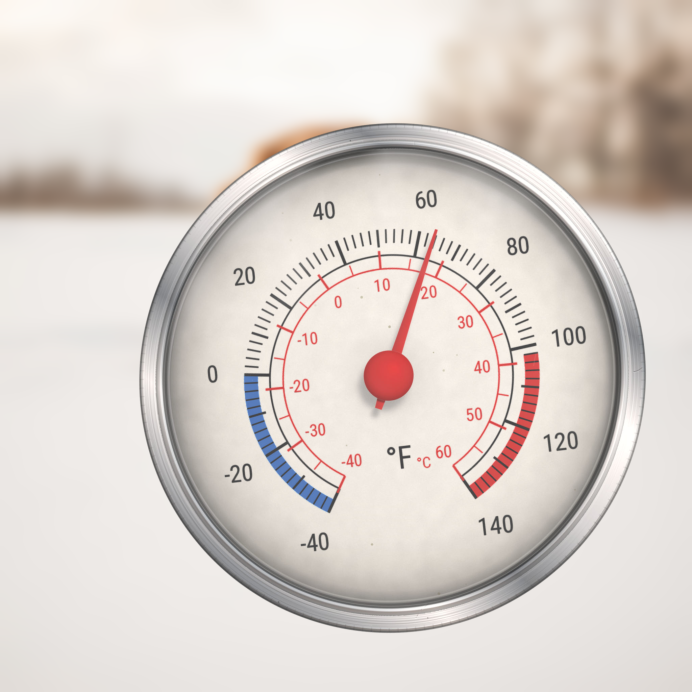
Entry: 64°F
